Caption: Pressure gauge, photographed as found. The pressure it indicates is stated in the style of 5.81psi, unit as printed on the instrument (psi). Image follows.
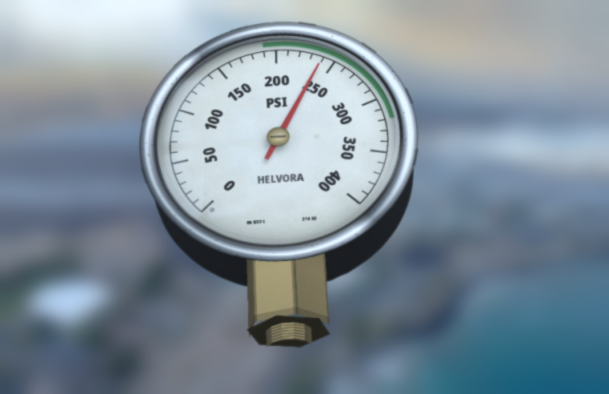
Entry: 240psi
